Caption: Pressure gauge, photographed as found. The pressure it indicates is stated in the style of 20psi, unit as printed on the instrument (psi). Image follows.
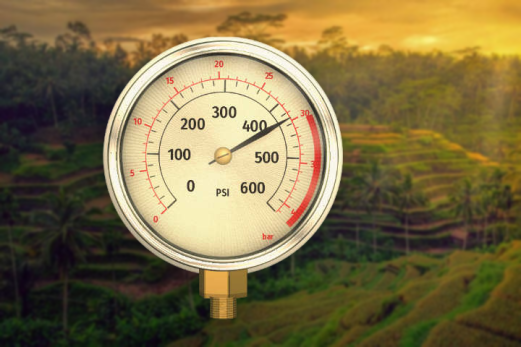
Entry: 430psi
